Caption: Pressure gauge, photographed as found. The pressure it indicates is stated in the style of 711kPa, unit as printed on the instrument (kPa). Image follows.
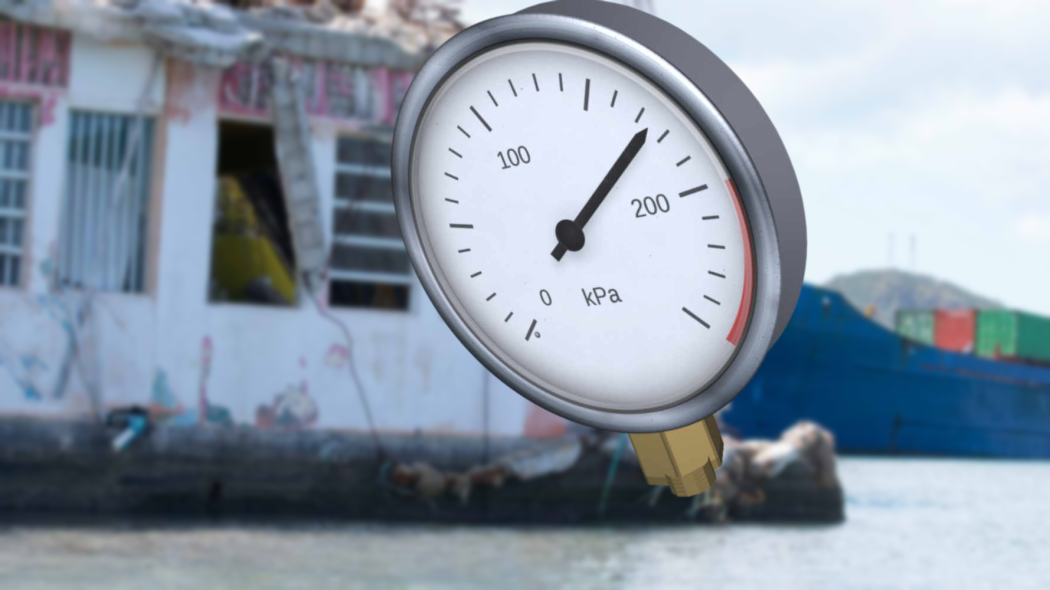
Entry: 175kPa
